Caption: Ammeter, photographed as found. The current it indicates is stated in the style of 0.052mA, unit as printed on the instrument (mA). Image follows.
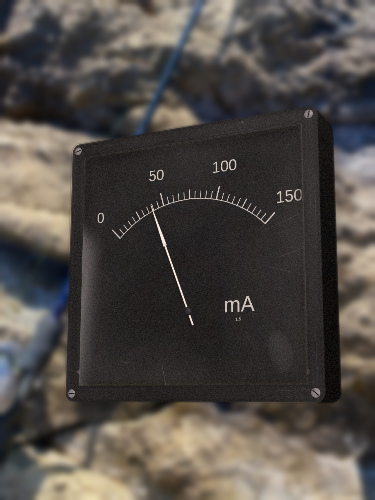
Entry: 40mA
